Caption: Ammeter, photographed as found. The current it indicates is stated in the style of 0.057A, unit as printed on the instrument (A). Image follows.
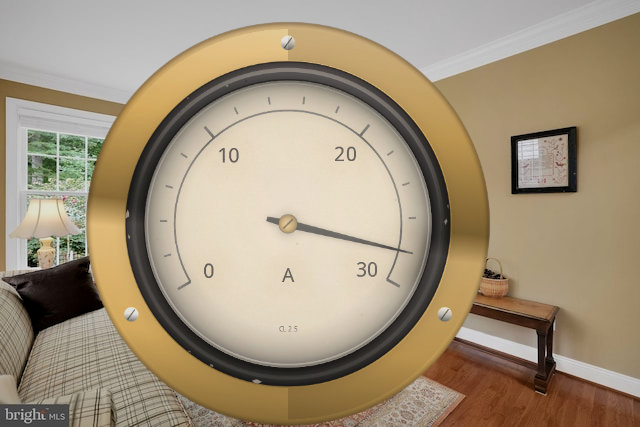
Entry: 28A
